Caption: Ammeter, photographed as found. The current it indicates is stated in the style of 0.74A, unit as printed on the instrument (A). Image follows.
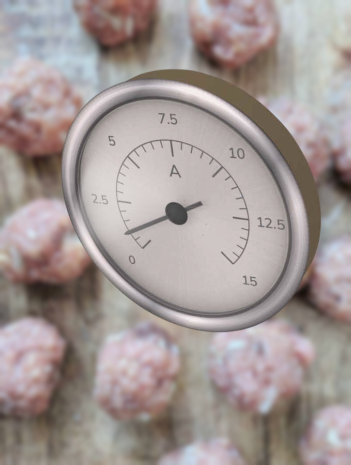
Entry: 1A
